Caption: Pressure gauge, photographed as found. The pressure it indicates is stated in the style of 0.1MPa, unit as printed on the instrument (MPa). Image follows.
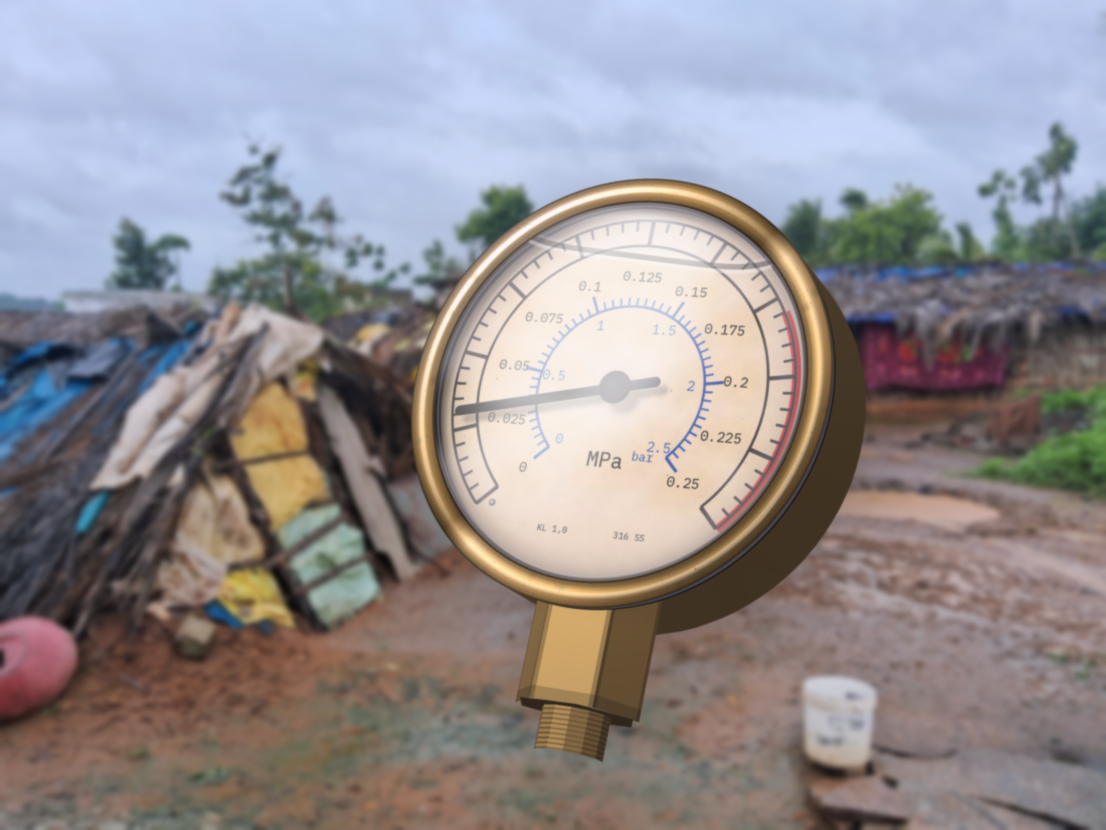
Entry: 0.03MPa
